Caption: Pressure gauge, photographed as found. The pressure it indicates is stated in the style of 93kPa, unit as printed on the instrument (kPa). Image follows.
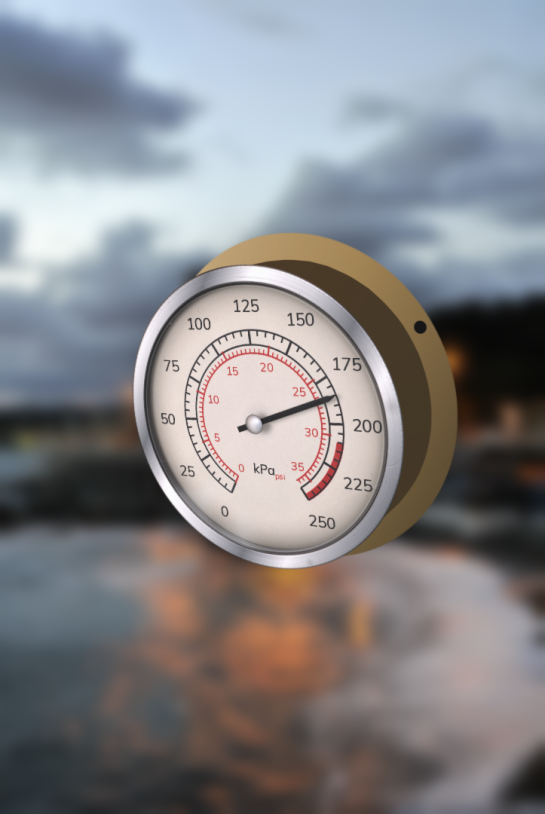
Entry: 185kPa
